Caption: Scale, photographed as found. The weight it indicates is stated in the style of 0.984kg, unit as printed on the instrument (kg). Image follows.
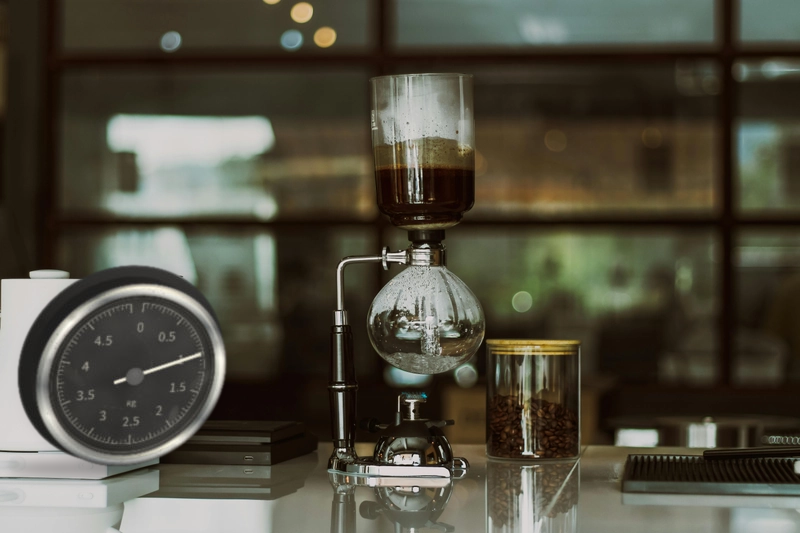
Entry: 1kg
